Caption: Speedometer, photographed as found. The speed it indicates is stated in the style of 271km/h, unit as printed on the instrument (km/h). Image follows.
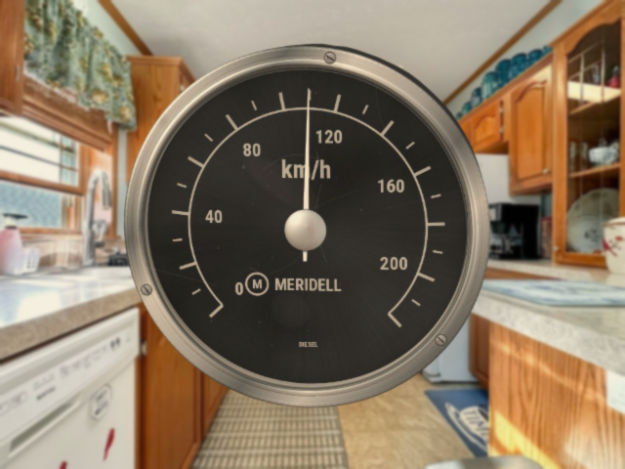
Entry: 110km/h
